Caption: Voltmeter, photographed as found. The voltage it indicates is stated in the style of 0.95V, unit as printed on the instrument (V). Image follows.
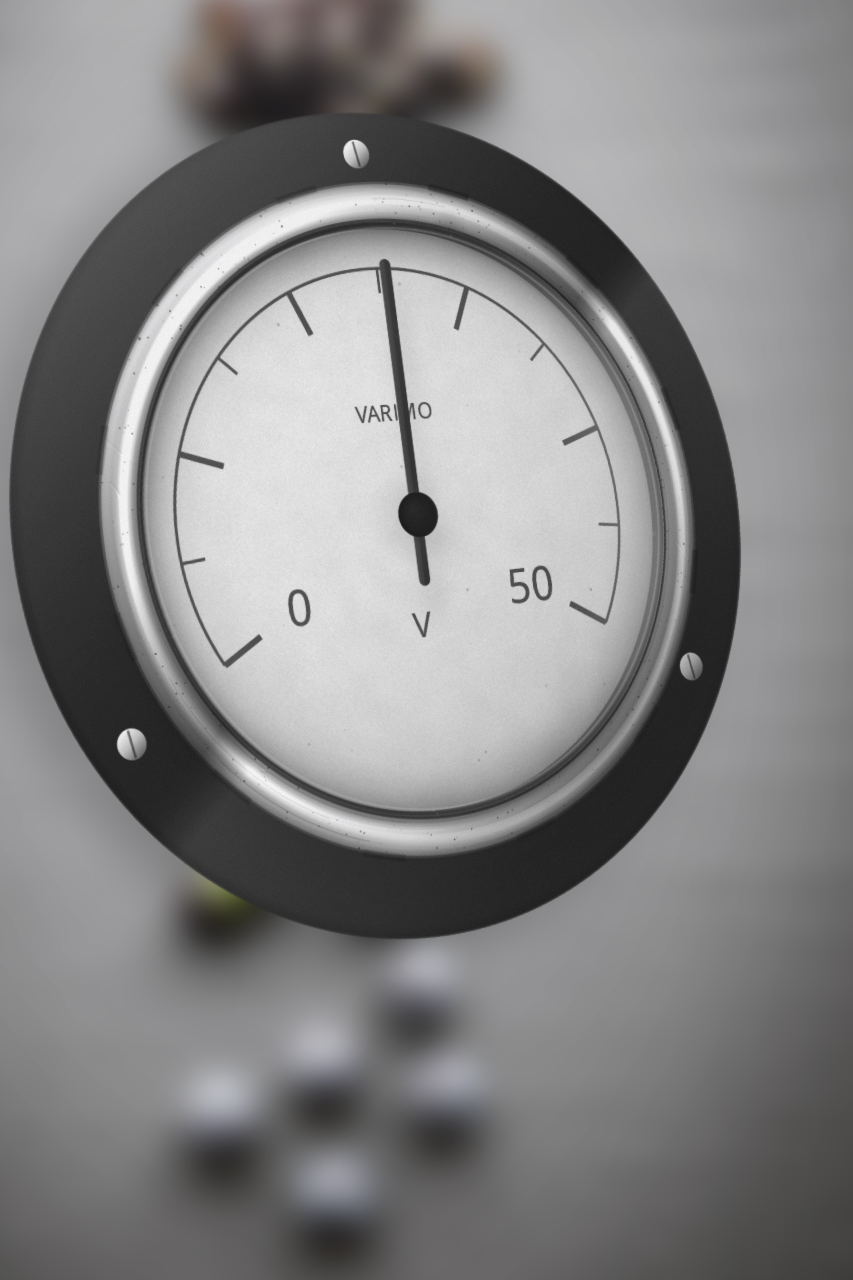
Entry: 25V
